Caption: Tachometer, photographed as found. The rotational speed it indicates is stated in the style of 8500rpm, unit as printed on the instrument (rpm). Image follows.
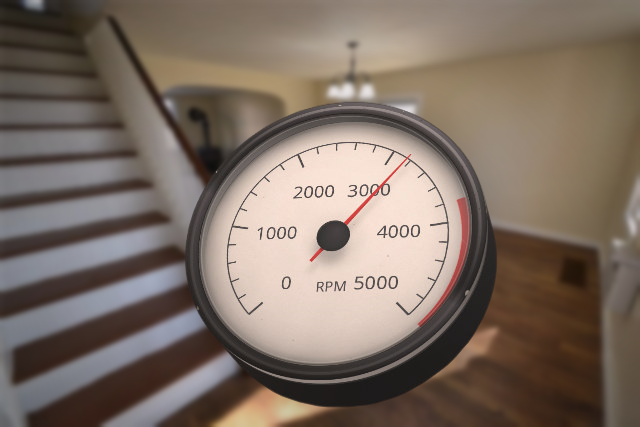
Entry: 3200rpm
